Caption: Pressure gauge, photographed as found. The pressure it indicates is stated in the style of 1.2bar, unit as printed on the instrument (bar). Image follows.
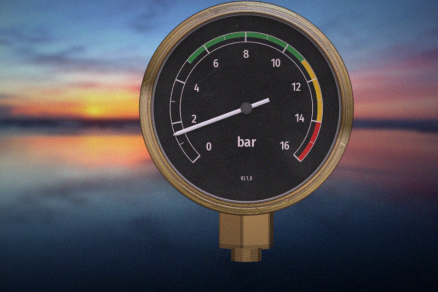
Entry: 1.5bar
